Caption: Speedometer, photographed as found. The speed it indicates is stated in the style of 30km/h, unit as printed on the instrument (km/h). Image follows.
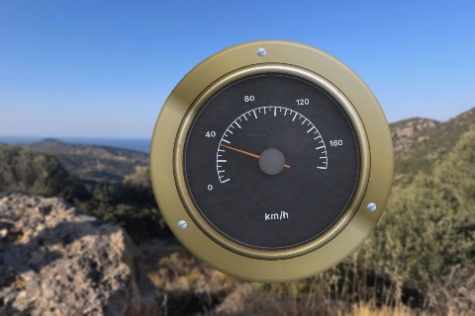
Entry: 35km/h
